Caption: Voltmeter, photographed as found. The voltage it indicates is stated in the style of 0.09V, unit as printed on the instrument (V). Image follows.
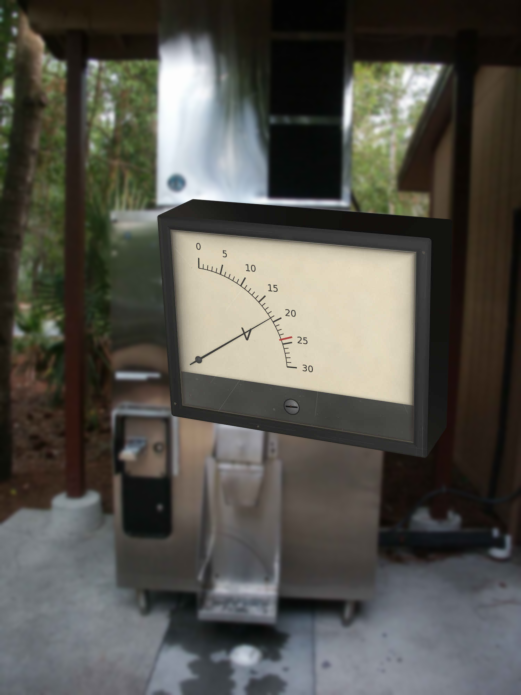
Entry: 19V
